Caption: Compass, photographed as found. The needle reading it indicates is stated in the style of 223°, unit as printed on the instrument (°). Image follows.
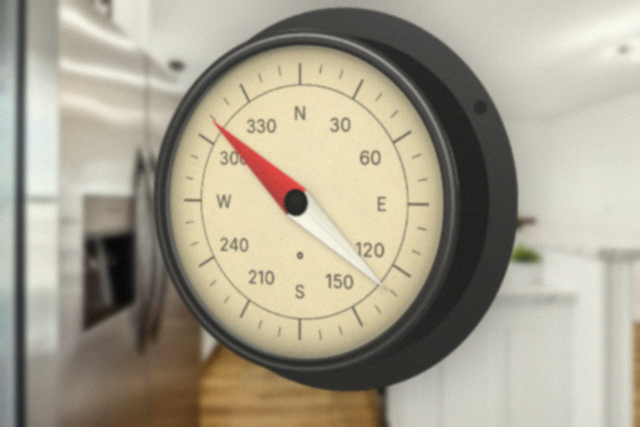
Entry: 310°
